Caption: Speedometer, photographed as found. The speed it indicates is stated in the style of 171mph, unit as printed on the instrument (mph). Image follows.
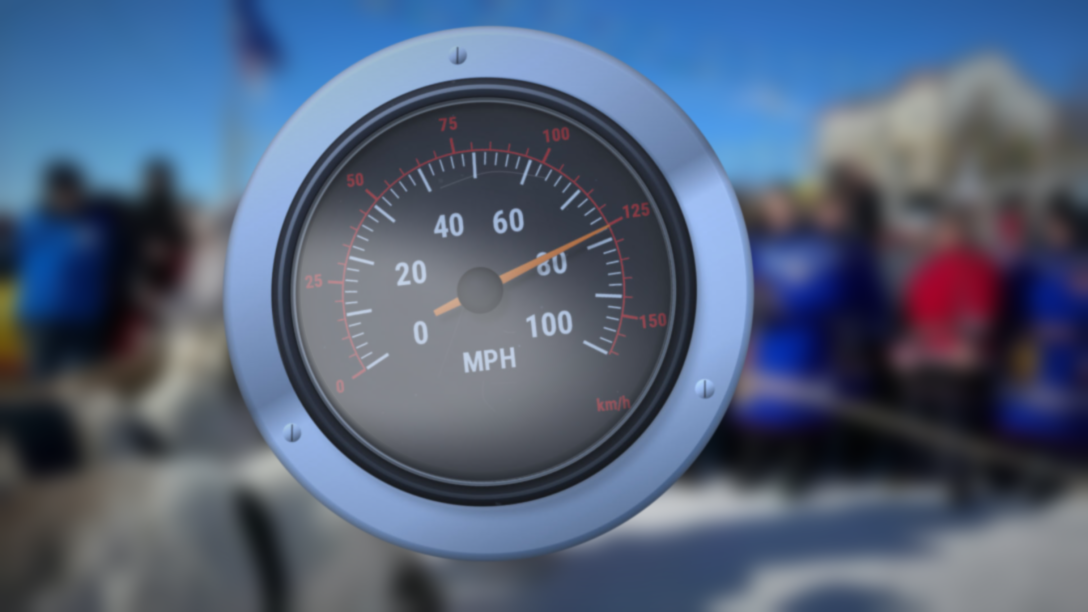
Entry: 78mph
